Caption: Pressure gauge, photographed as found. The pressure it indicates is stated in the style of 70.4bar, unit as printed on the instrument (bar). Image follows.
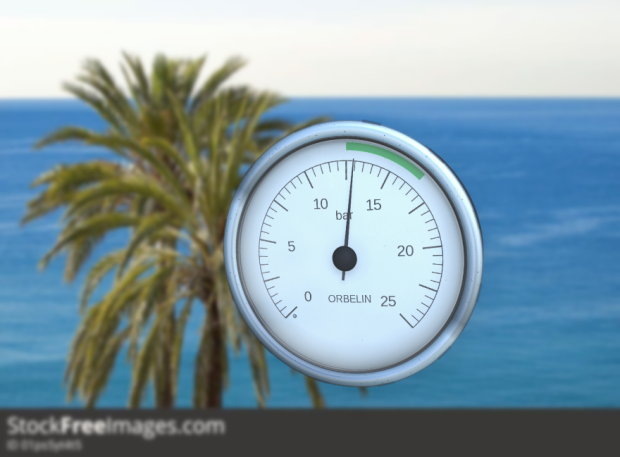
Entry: 13bar
